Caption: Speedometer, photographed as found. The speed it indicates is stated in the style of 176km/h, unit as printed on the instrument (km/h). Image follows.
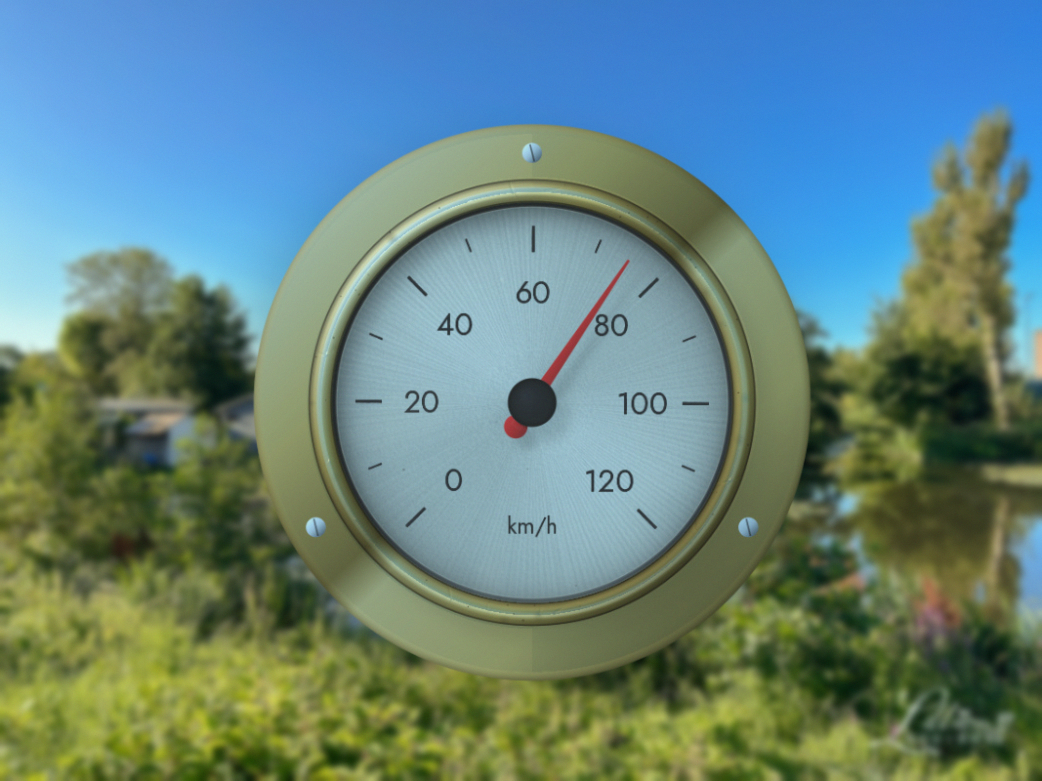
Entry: 75km/h
